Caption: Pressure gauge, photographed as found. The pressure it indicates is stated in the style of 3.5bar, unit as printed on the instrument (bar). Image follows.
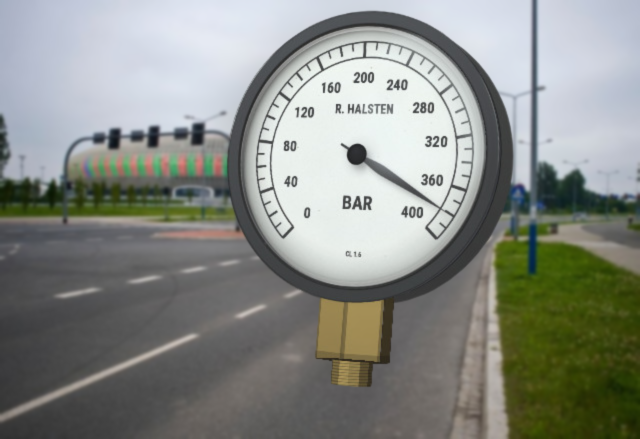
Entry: 380bar
